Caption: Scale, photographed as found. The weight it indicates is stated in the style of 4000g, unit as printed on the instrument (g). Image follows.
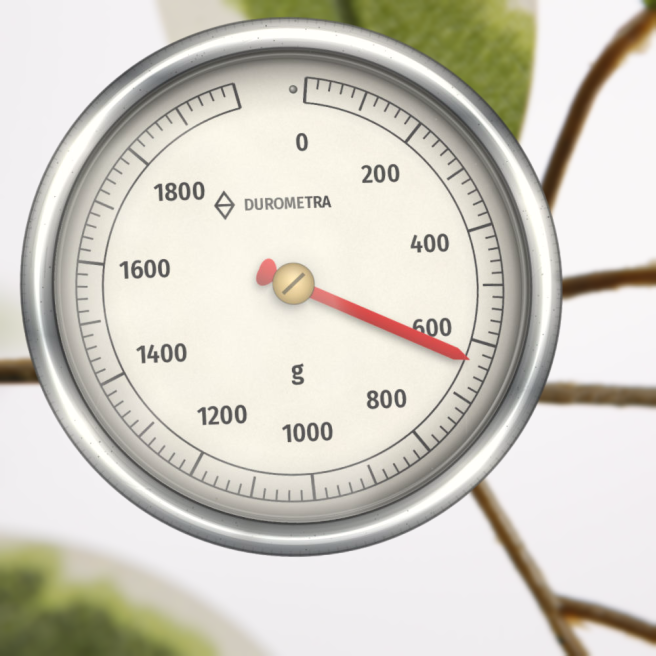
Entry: 640g
